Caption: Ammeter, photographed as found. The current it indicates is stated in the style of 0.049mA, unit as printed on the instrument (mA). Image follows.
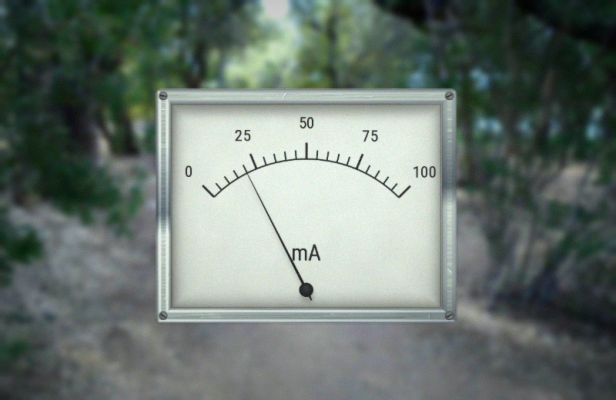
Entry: 20mA
